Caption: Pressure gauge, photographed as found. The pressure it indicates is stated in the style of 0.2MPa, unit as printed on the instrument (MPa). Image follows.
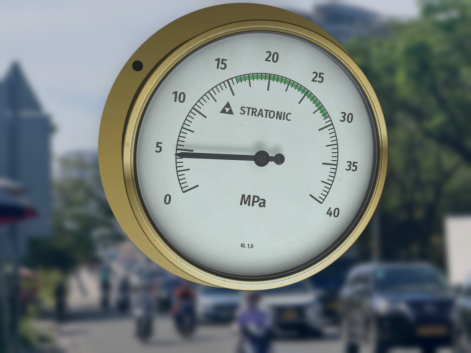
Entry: 4.5MPa
